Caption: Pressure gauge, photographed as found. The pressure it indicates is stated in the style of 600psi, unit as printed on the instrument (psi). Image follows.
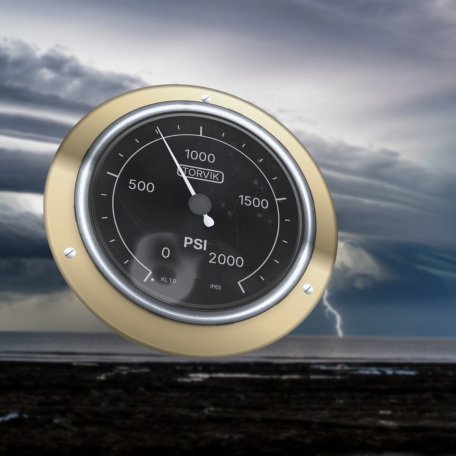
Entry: 800psi
